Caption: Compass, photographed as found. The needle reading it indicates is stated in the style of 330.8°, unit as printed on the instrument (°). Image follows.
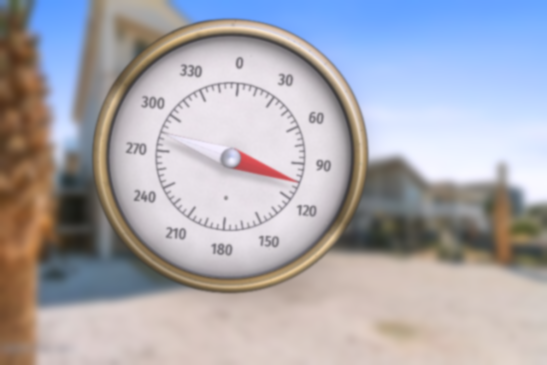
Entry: 105°
